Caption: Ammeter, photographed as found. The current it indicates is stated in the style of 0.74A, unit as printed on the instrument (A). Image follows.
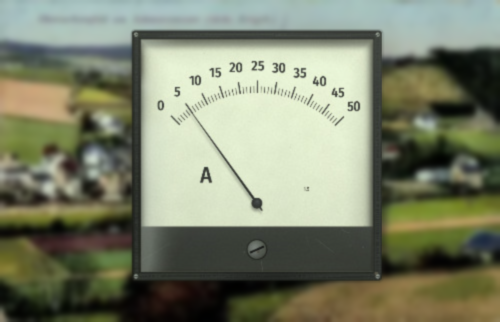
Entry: 5A
